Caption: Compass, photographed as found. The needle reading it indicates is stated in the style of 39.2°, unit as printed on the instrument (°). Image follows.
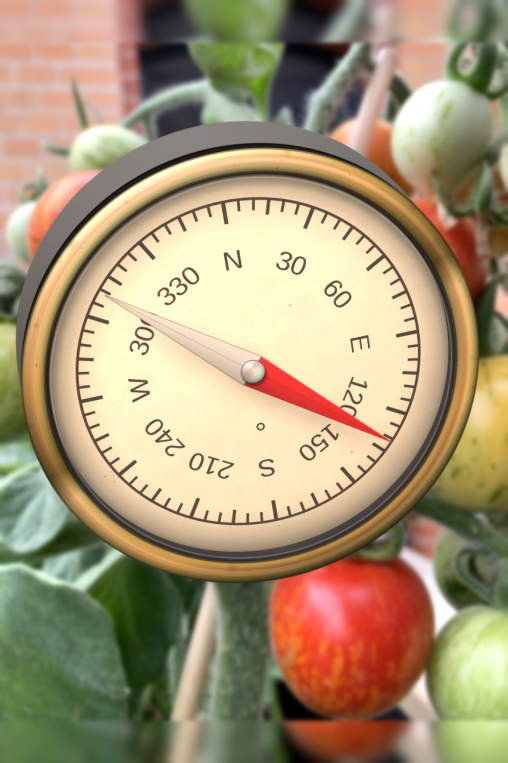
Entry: 130°
